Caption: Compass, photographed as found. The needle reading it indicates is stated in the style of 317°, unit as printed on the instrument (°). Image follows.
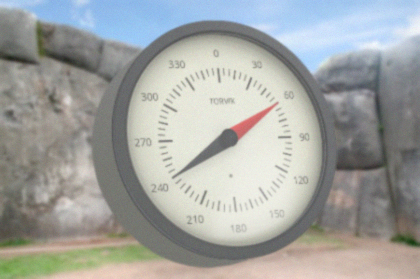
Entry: 60°
